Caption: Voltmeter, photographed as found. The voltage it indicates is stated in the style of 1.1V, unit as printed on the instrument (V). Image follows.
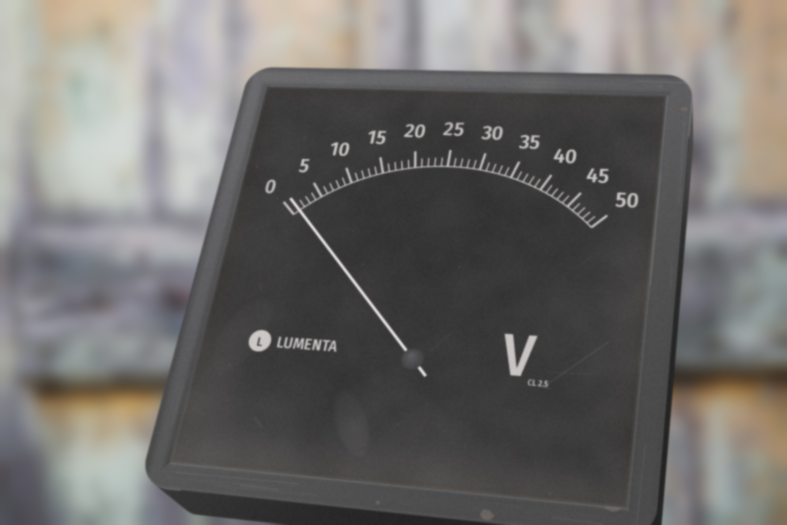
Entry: 1V
